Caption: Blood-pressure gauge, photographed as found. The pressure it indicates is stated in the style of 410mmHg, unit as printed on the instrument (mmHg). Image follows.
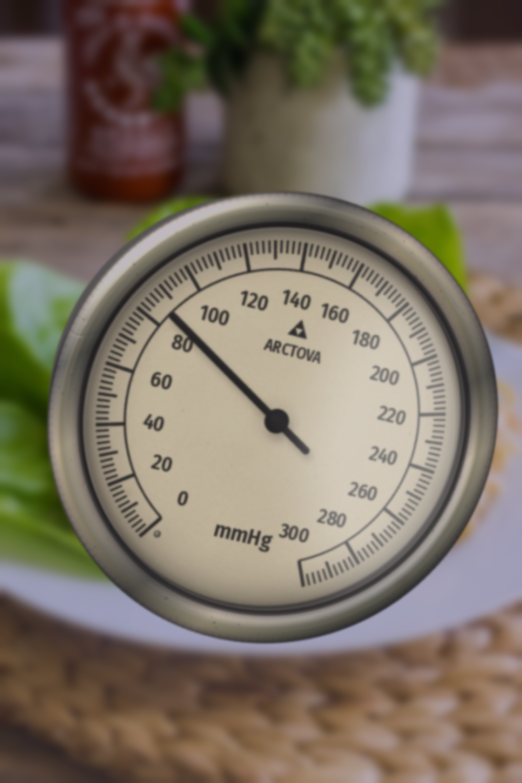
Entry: 86mmHg
